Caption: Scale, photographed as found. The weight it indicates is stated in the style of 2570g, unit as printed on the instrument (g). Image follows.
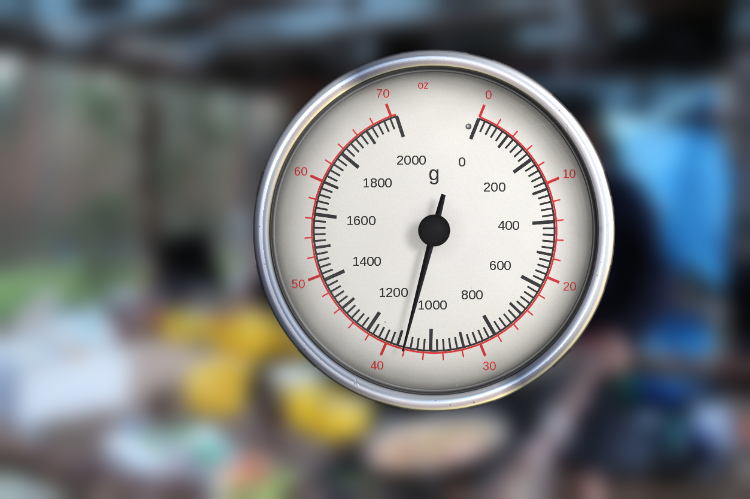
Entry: 1080g
